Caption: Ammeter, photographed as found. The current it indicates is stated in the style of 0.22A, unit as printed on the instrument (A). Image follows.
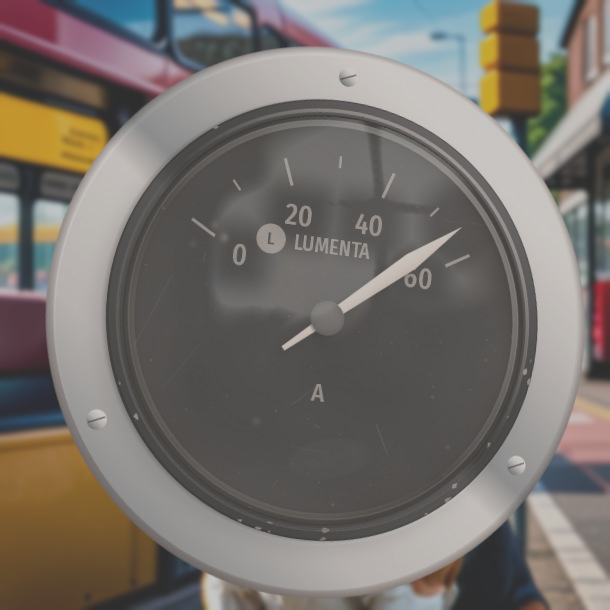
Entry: 55A
